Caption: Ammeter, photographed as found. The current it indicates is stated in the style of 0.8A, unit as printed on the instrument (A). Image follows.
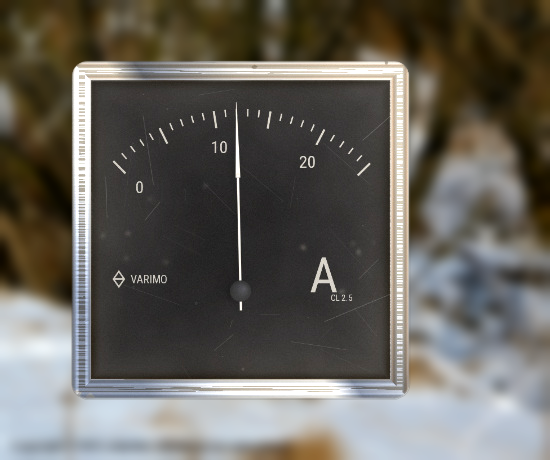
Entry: 12A
